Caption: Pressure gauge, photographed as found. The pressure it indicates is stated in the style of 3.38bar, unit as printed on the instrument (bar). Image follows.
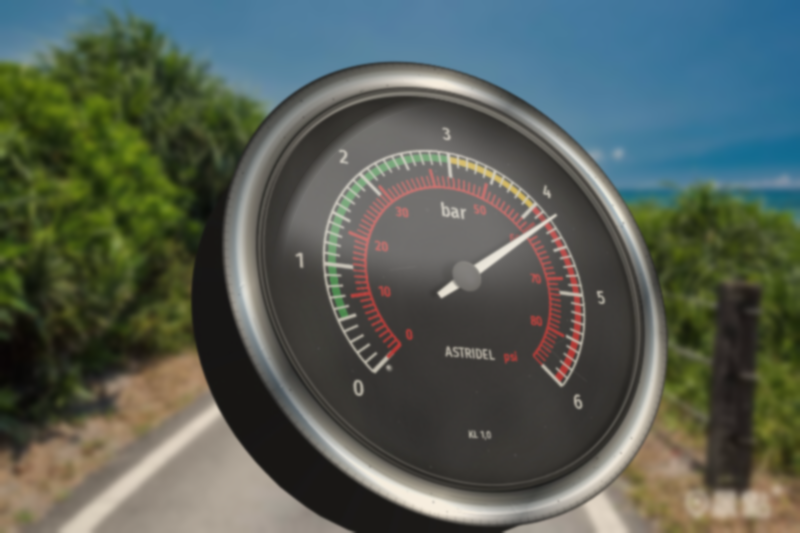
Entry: 4.2bar
